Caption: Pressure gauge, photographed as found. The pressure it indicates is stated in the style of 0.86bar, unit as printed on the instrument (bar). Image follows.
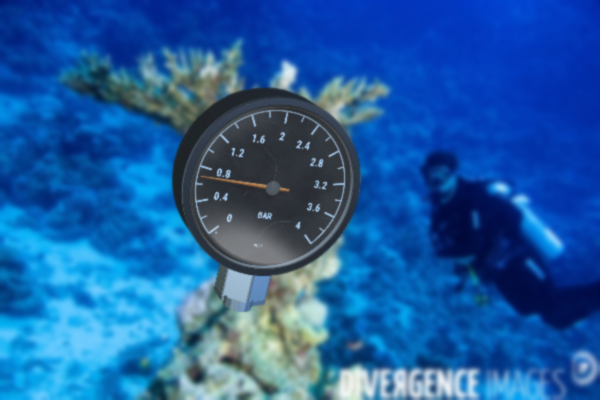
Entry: 0.7bar
